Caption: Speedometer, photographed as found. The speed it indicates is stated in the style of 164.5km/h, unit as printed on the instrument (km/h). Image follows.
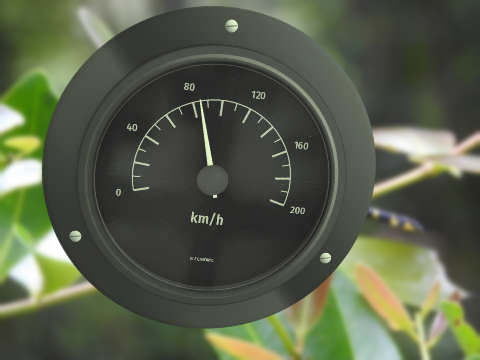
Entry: 85km/h
